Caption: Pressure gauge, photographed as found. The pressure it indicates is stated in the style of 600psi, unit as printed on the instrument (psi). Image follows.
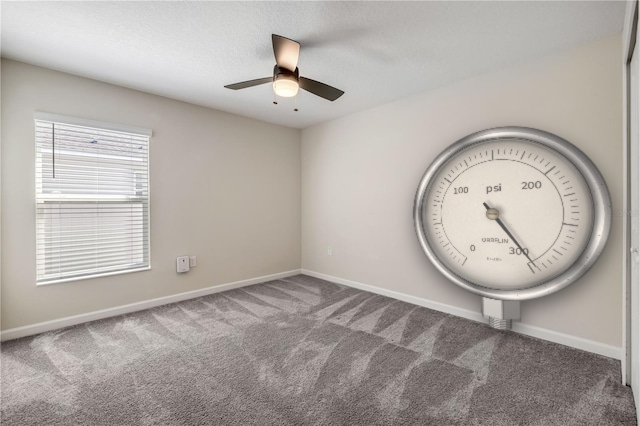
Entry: 295psi
